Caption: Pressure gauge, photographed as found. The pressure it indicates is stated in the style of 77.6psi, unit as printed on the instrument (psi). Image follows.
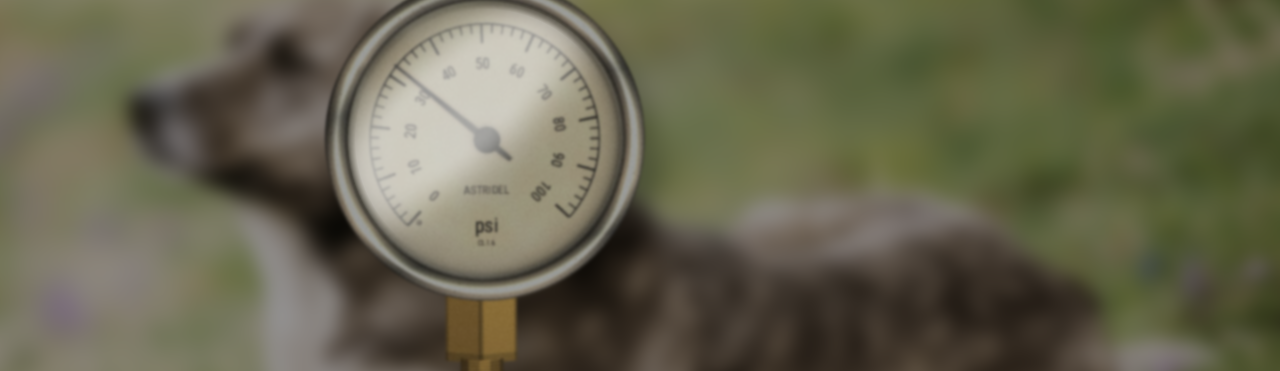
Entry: 32psi
